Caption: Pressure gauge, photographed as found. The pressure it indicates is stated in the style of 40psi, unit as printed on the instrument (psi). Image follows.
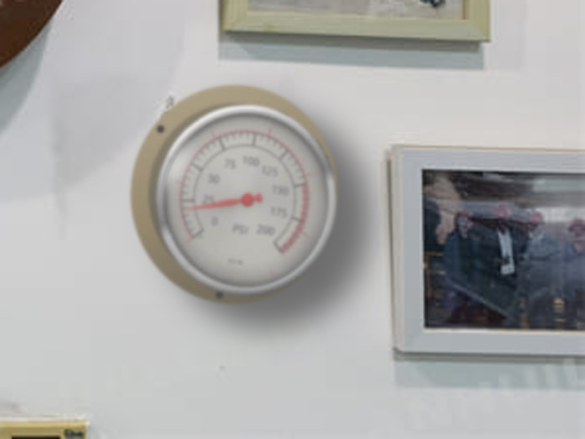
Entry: 20psi
